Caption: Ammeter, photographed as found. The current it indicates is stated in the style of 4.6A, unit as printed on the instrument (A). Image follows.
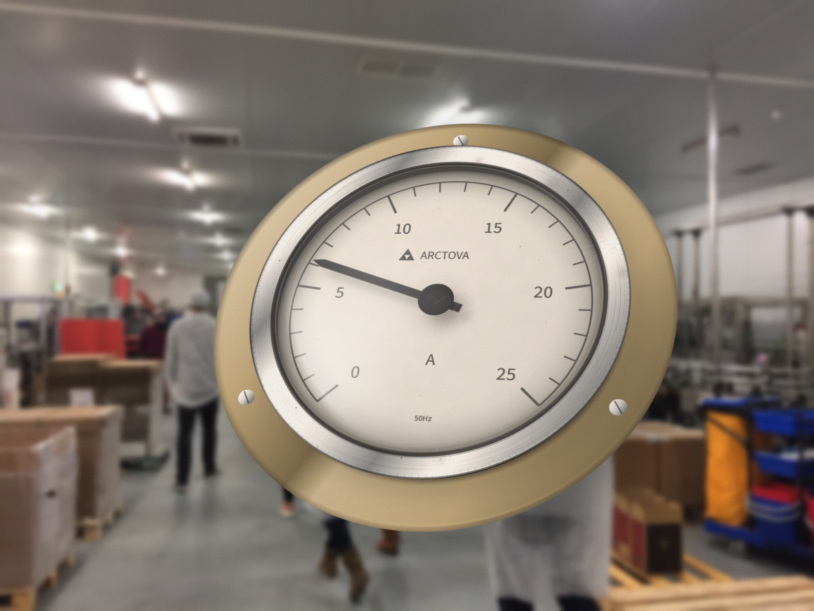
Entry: 6A
